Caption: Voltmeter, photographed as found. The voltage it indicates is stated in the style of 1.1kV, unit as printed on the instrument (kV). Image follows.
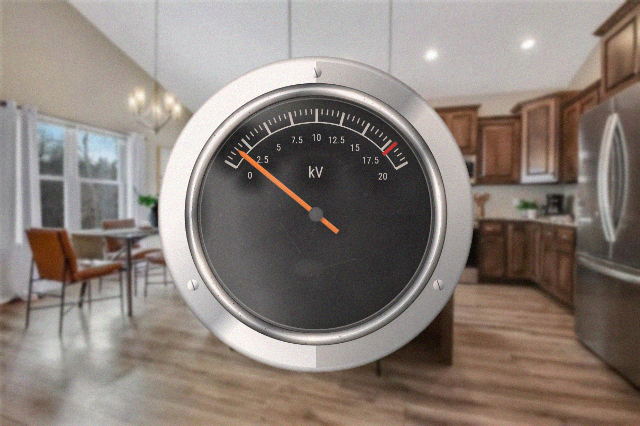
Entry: 1.5kV
